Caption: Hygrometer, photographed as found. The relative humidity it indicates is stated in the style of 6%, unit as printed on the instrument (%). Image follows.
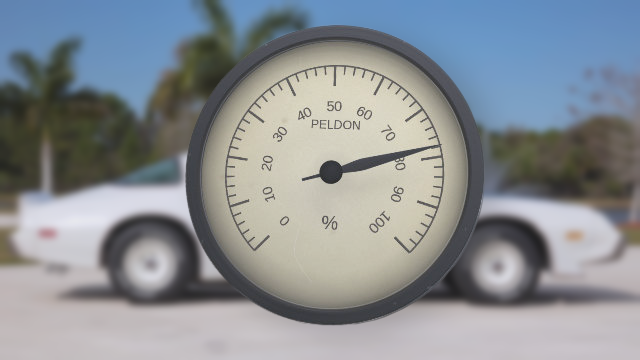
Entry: 78%
